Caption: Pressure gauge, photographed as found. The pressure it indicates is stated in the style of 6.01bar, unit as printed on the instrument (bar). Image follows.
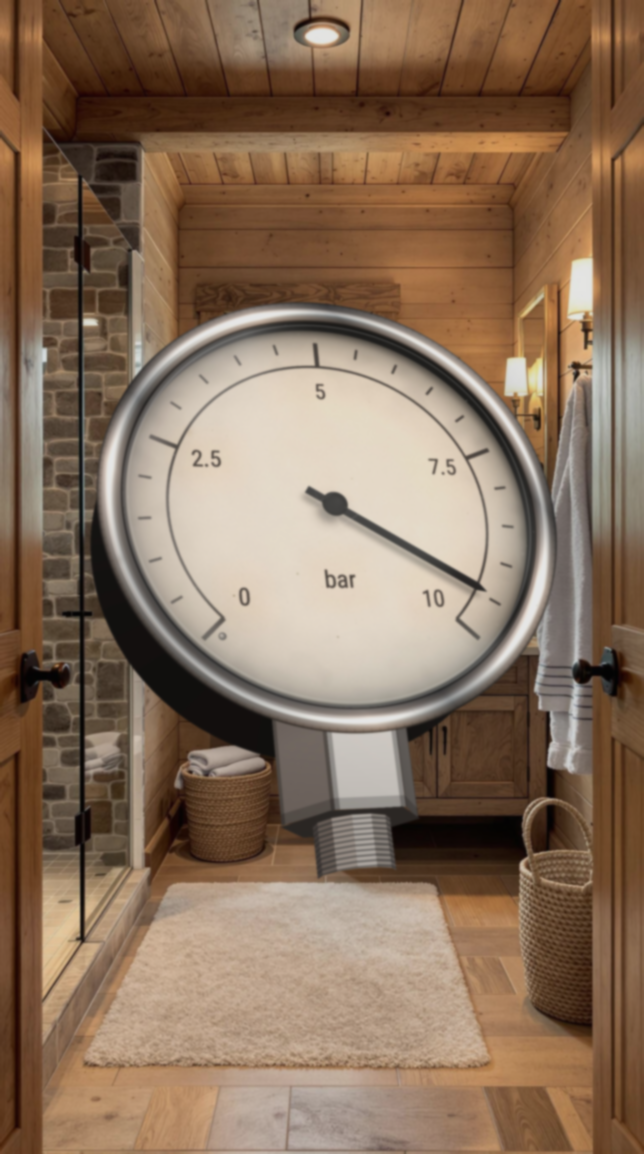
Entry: 9.5bar
